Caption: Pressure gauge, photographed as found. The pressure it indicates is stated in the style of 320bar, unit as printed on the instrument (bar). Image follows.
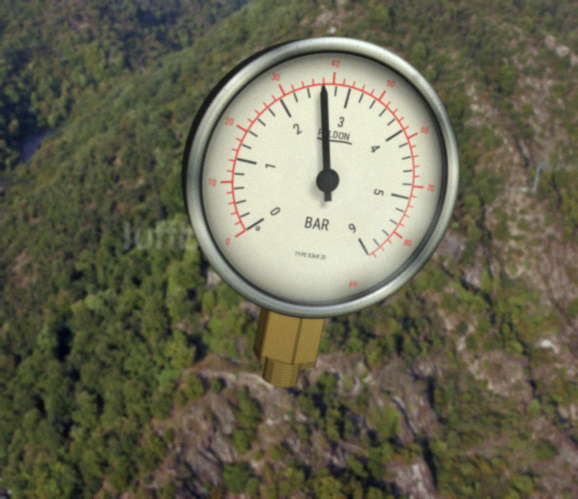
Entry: 2.6bar
